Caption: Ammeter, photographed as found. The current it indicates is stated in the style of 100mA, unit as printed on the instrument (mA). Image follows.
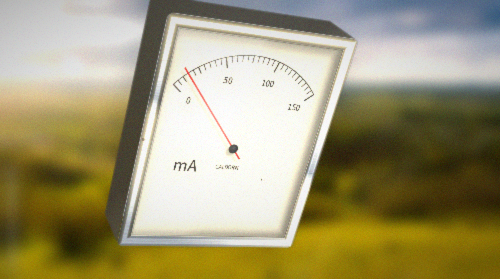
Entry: 15mA
